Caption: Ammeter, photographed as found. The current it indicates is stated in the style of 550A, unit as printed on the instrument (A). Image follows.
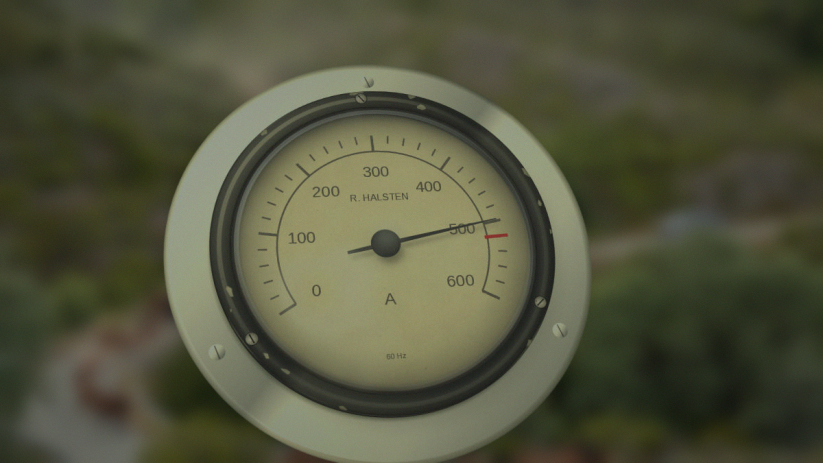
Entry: 500A
